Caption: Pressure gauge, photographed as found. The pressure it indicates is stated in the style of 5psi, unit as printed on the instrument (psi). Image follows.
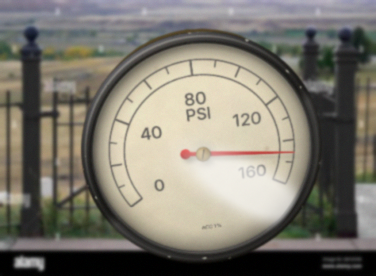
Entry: 145psi
